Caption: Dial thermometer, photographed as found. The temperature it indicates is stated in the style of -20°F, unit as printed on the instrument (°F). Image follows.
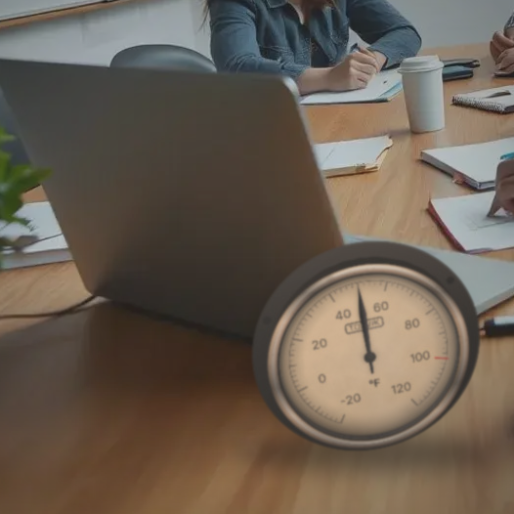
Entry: 50°F
